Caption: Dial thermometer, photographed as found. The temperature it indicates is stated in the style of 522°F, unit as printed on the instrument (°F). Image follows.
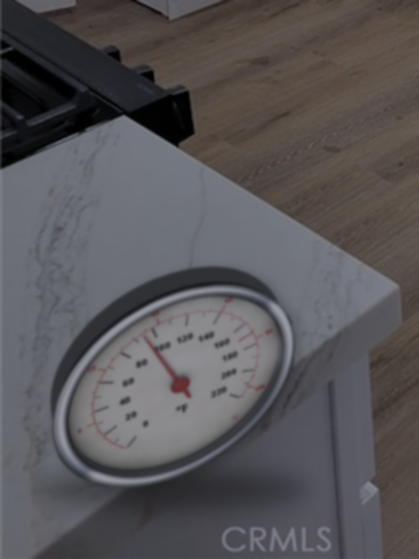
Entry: 95°F
